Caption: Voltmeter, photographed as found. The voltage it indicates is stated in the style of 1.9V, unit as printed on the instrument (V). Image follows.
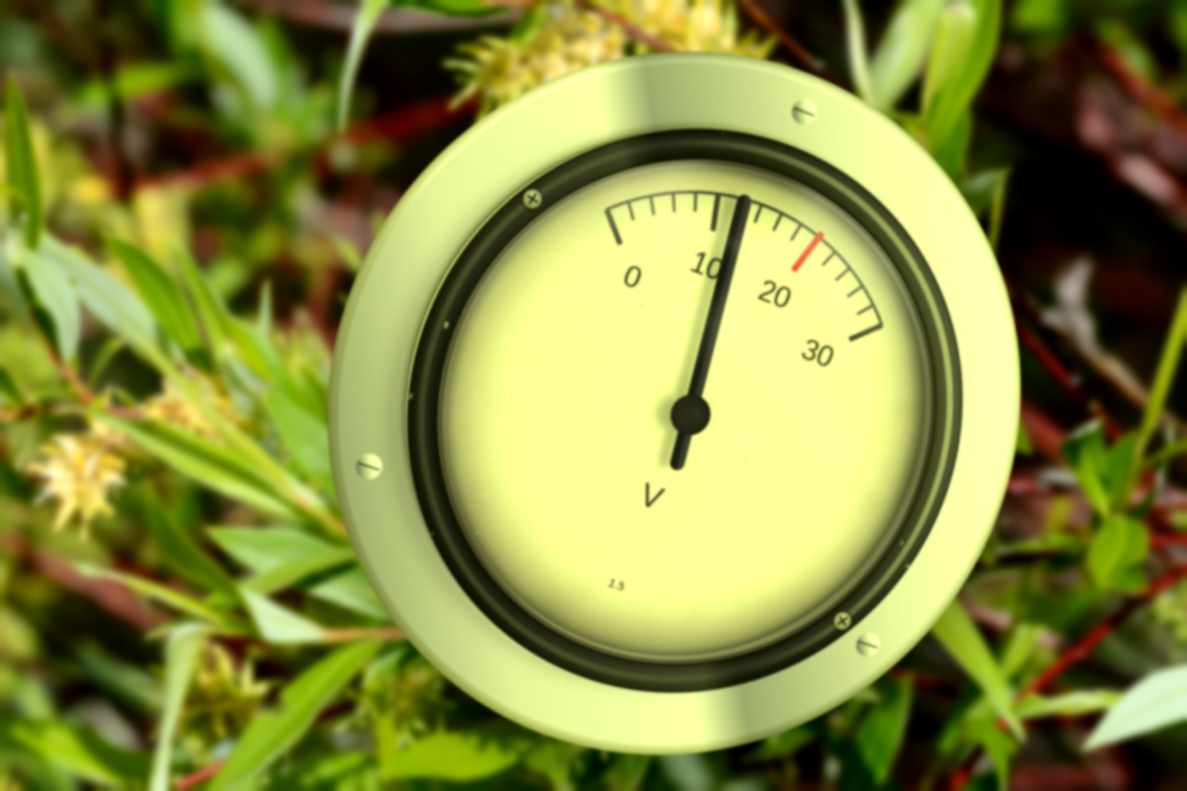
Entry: 12V
